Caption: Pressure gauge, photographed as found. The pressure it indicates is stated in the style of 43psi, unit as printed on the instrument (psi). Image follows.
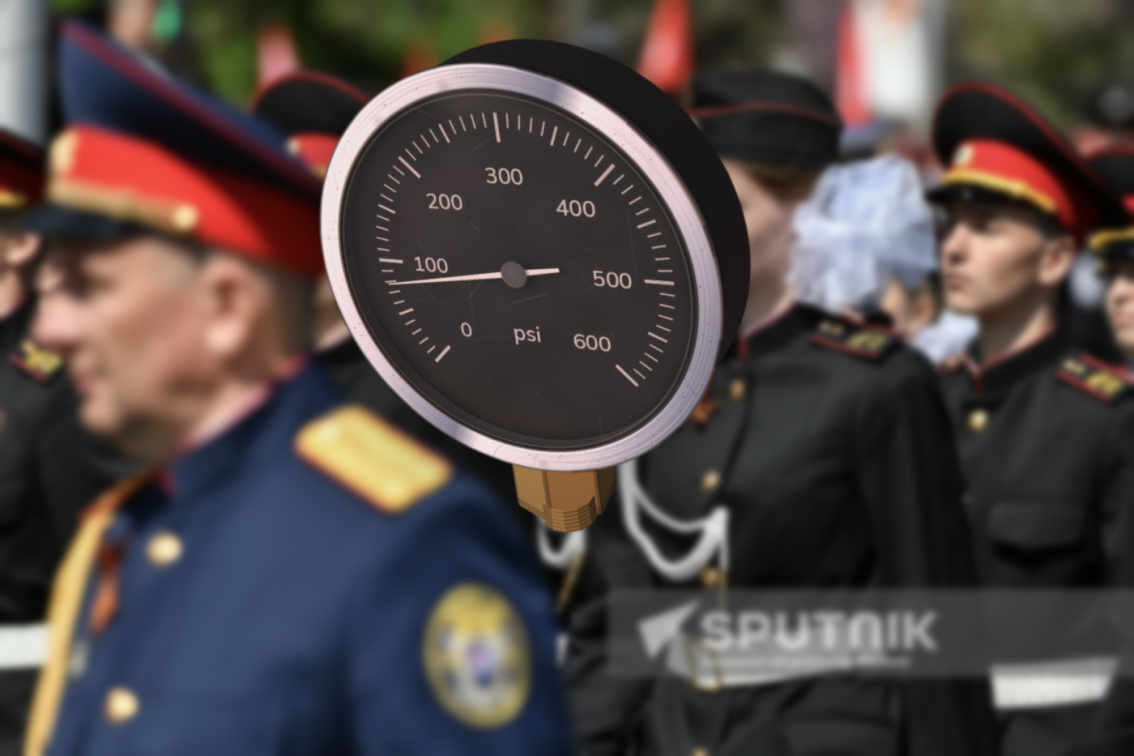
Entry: 80psi
